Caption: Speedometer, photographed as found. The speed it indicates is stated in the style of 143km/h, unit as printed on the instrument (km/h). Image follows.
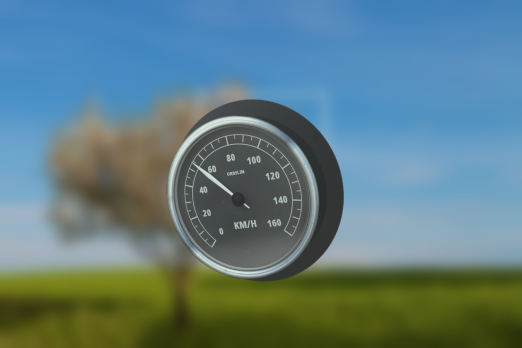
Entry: 55km/h
